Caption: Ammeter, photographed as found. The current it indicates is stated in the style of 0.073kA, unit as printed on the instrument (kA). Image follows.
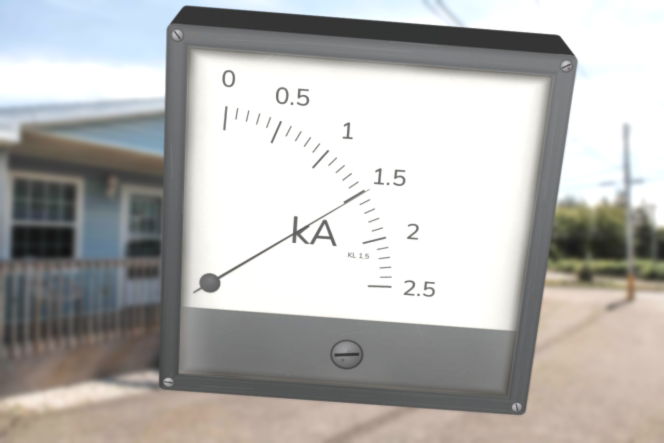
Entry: 1.5kA
